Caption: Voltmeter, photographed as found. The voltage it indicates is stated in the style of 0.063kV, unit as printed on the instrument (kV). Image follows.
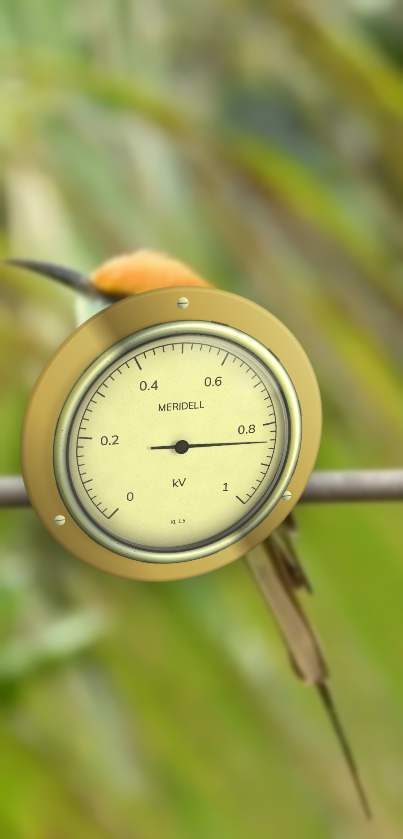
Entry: 0.84kV
